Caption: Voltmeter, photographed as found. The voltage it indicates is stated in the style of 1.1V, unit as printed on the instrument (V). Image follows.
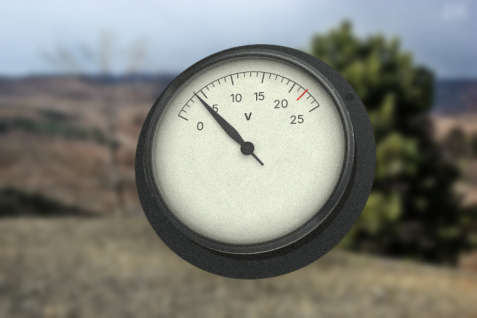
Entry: 4V
